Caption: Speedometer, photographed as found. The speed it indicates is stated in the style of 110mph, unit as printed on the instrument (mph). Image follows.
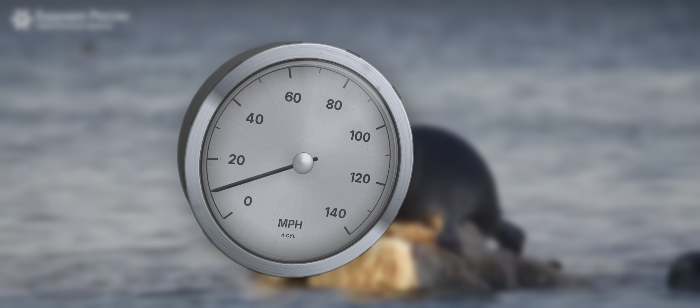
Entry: 10mph
